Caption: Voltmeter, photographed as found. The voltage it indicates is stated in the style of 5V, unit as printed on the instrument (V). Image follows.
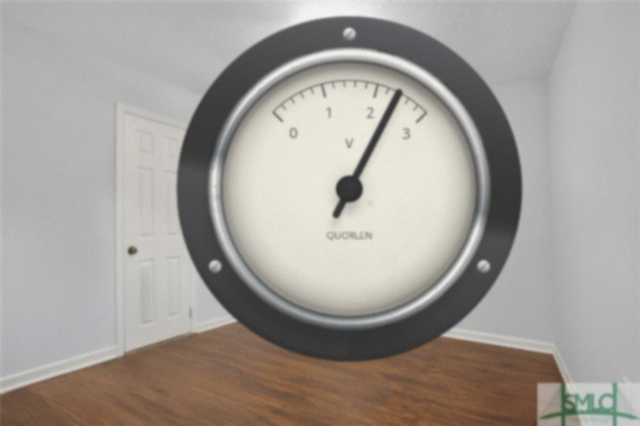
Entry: 2.4V
